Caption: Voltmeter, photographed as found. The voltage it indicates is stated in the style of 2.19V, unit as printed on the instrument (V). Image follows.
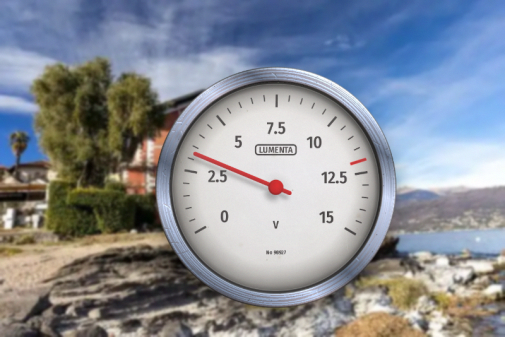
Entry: 3.25V
